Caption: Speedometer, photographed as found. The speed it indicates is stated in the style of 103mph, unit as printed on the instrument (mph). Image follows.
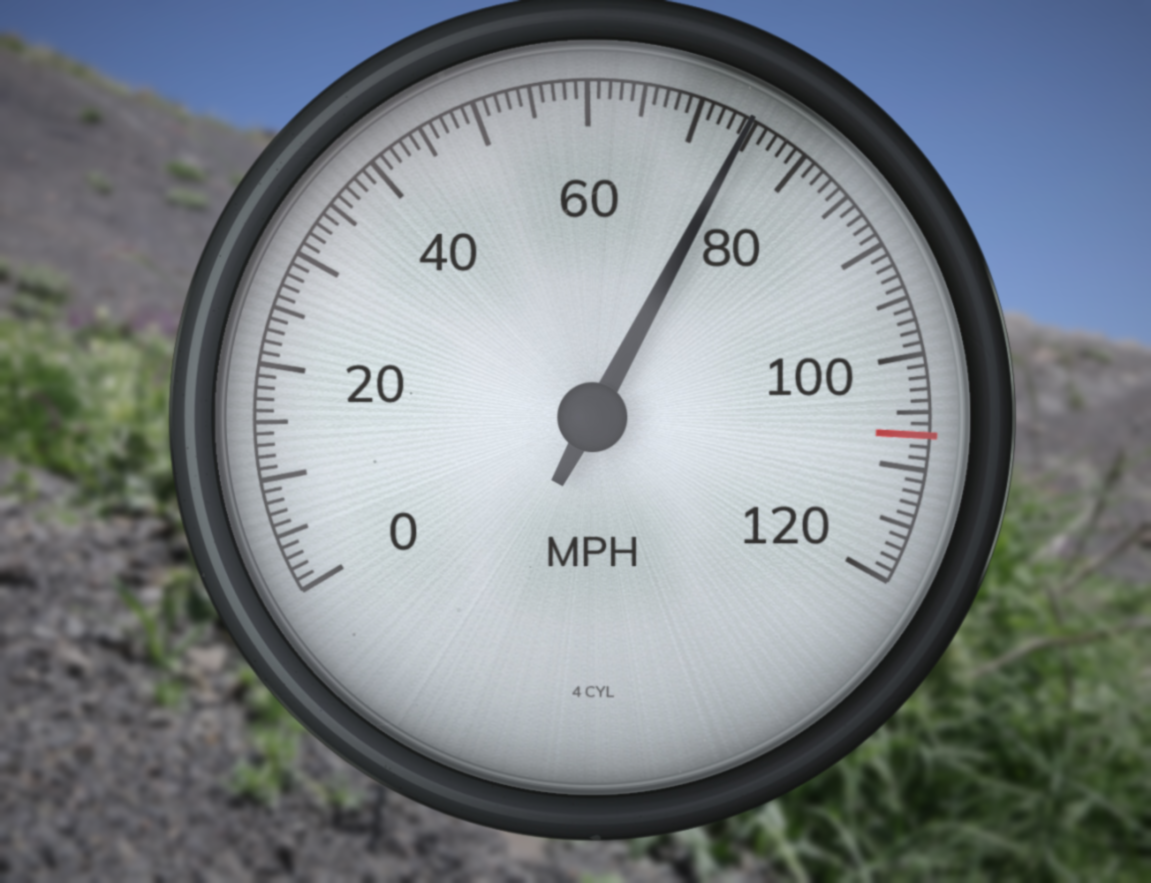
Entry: 74.5mph
